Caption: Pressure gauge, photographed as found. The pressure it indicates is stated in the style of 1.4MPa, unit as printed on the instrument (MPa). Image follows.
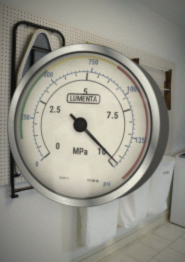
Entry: 9.75MPa
